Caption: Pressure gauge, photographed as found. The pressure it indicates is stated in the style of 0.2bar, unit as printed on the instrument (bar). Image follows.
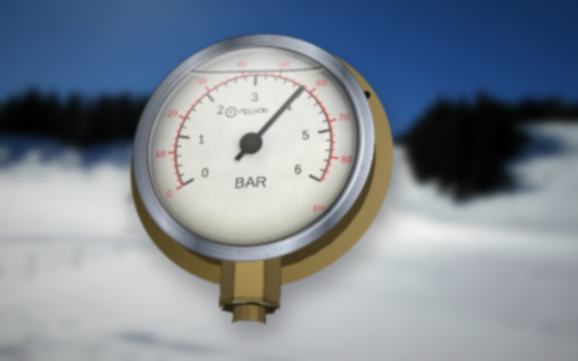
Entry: 4bar
